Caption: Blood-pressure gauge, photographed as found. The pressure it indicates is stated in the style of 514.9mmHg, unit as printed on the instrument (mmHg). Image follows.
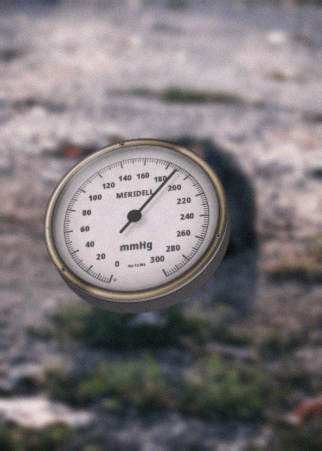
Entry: 190mmHg
